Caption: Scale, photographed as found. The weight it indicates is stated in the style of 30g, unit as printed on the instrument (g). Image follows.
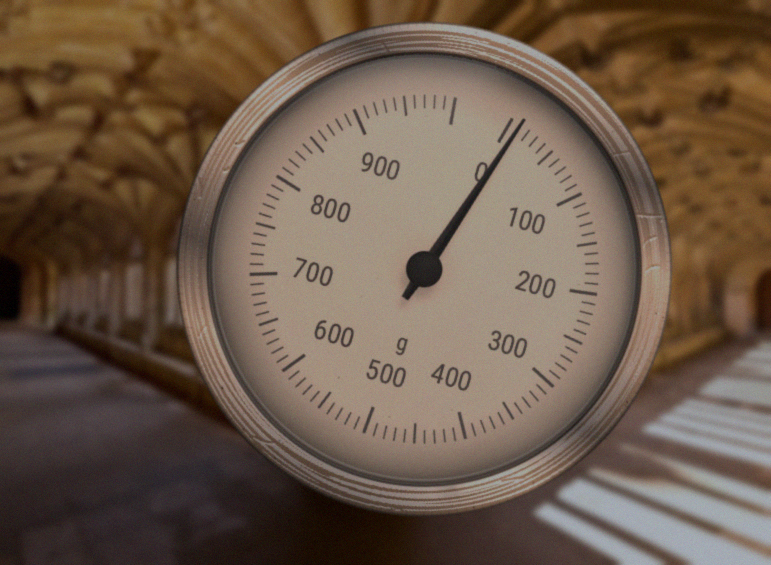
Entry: 10g
